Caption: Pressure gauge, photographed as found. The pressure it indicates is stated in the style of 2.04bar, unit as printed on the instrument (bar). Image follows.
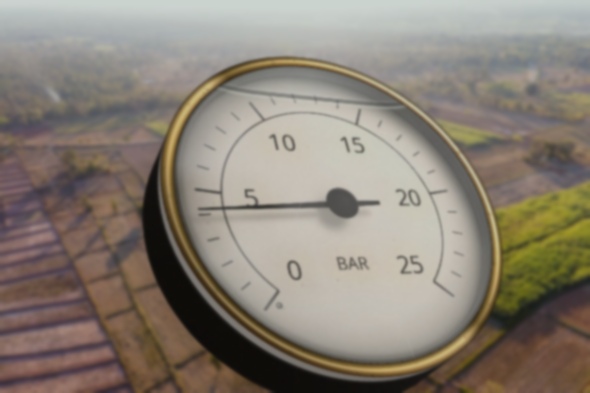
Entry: 4bar
